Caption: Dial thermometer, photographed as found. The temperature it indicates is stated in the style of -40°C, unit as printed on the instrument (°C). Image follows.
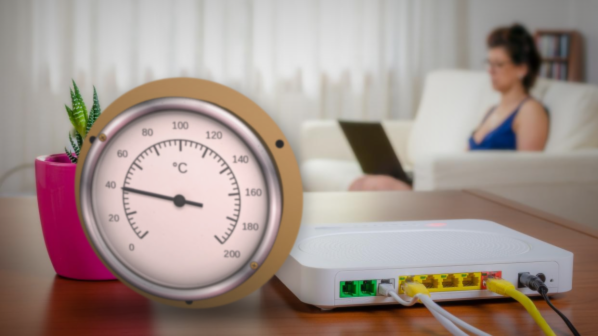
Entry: 40°C
